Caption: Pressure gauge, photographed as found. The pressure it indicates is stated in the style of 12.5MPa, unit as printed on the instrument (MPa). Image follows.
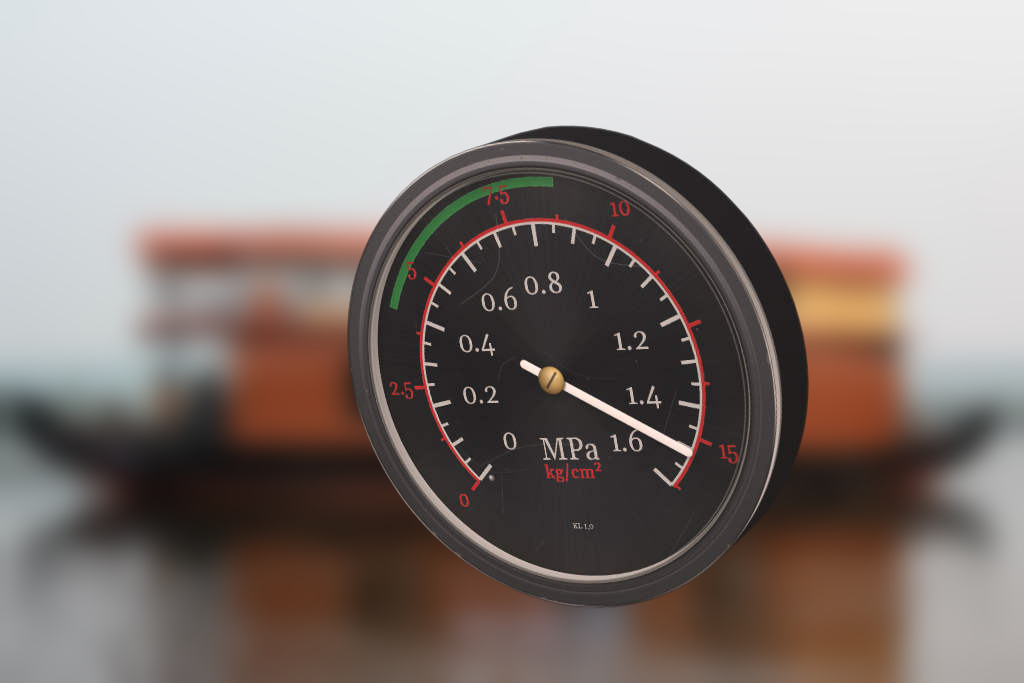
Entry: 1.5MPa
